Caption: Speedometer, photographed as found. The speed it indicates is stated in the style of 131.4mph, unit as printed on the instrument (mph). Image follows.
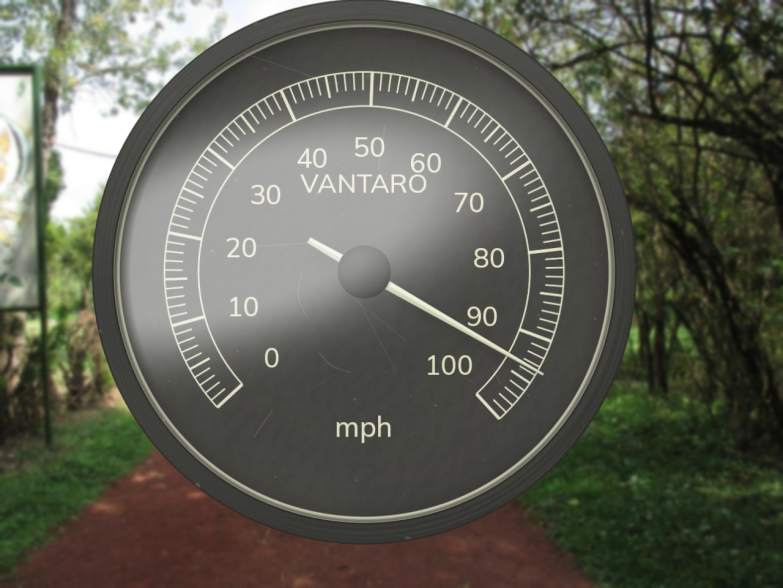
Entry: 93.5mph
